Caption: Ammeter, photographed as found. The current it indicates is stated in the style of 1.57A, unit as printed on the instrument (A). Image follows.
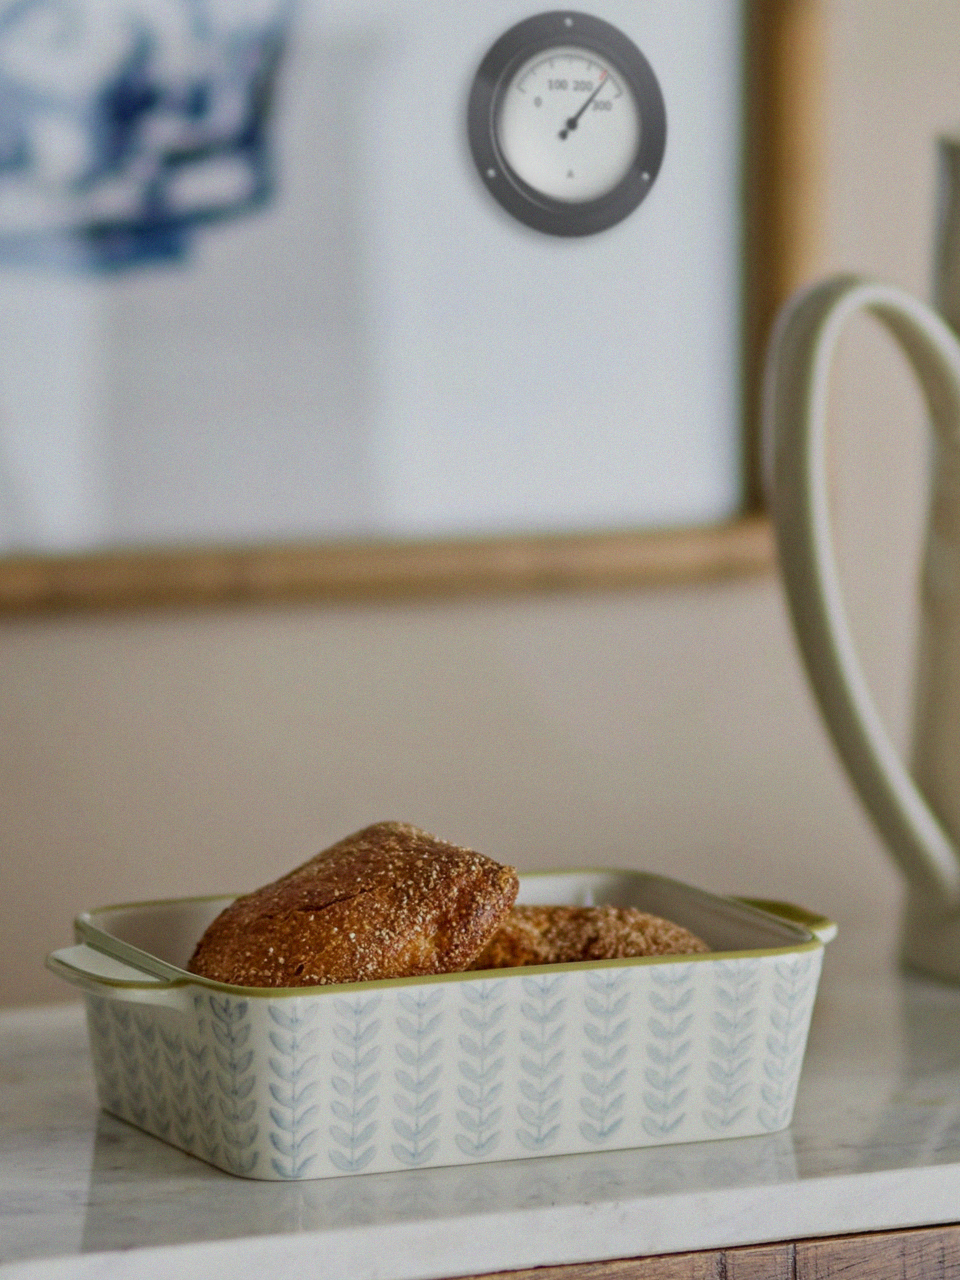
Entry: 250A
